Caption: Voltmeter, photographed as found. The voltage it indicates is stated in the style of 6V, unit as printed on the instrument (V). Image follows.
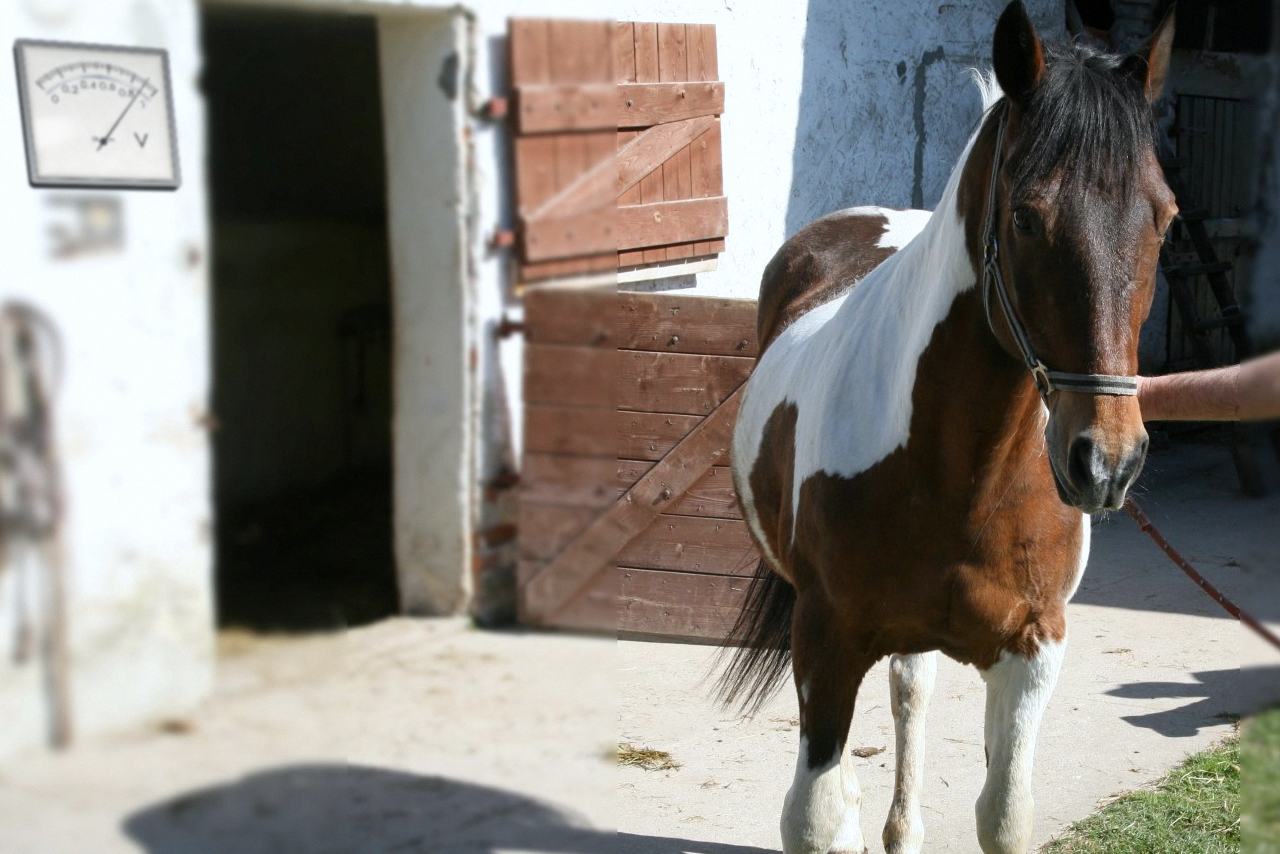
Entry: 0.9V
